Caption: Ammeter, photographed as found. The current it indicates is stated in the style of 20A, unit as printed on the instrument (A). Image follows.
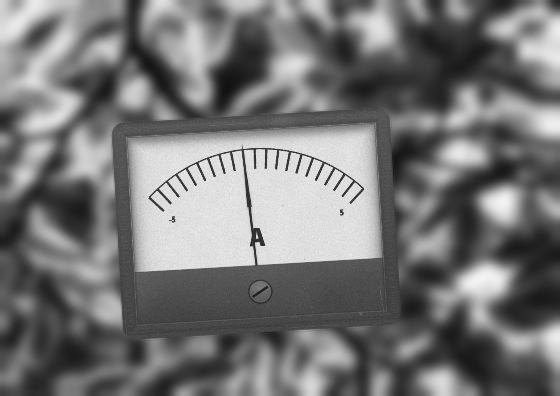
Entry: -0.5A
